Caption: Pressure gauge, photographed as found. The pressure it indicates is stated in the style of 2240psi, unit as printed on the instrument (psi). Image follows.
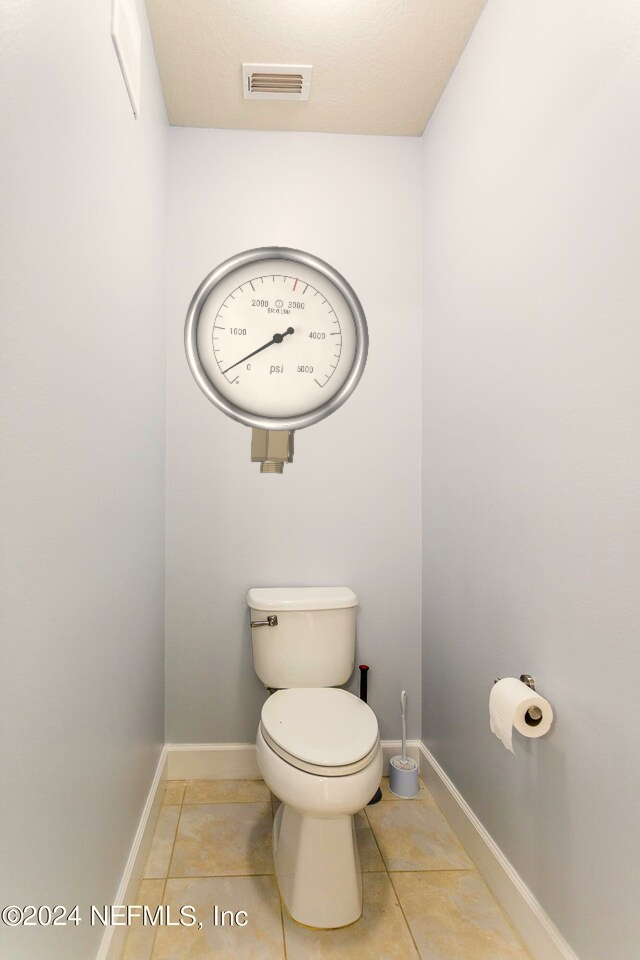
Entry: 200psi
